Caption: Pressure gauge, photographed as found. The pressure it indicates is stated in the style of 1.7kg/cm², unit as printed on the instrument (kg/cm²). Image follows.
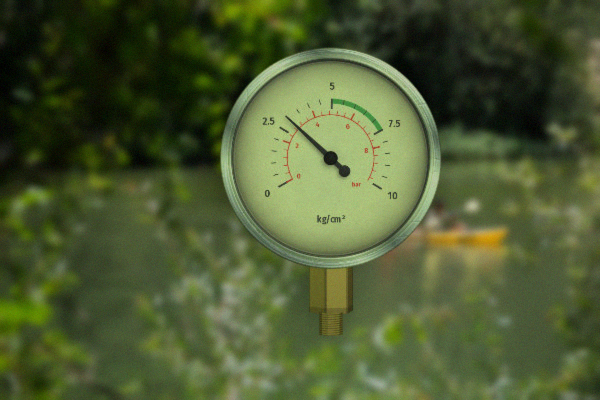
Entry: 3kg/cm²
